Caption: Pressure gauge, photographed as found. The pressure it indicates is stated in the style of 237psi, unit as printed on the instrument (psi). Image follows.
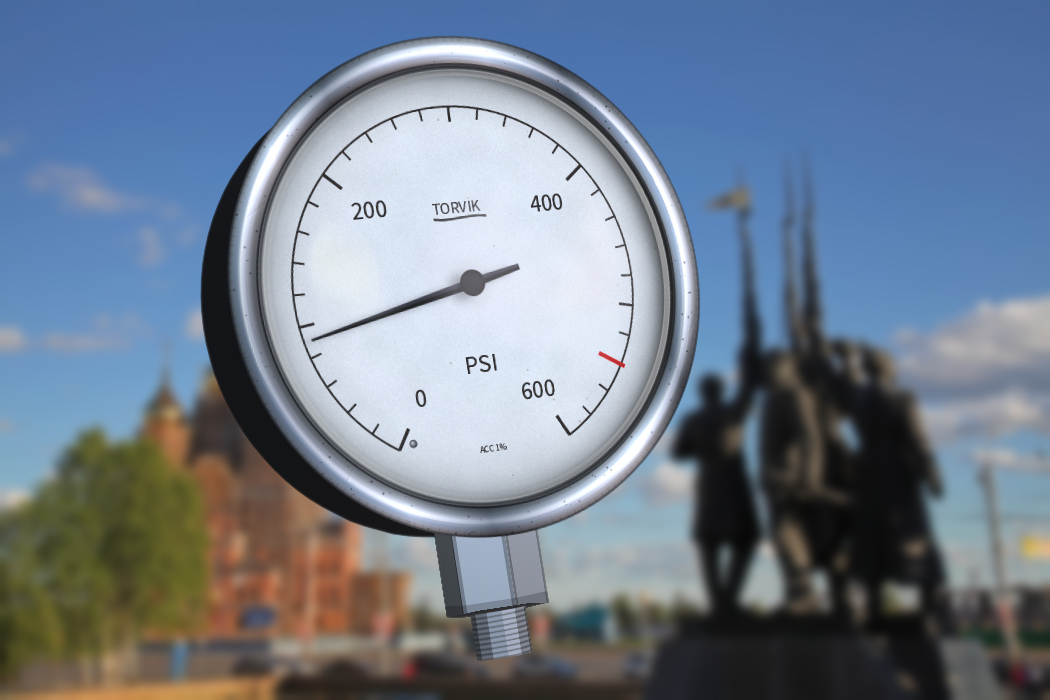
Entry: 90psi
